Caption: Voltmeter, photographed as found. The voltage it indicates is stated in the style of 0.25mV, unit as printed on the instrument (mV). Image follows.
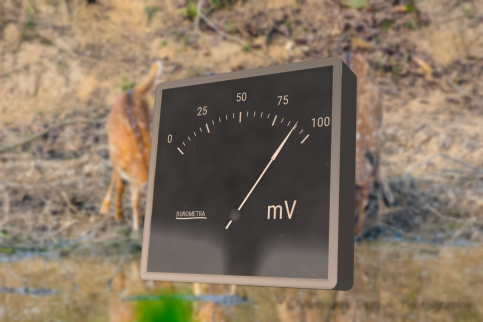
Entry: 90mV
